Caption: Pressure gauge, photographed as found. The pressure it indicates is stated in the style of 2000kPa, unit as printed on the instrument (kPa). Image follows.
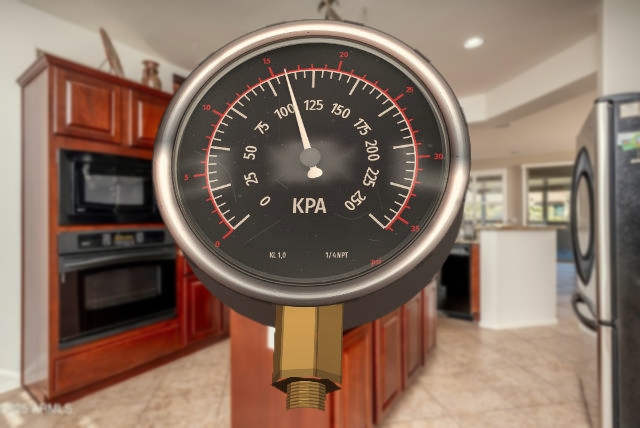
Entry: 110kPa
